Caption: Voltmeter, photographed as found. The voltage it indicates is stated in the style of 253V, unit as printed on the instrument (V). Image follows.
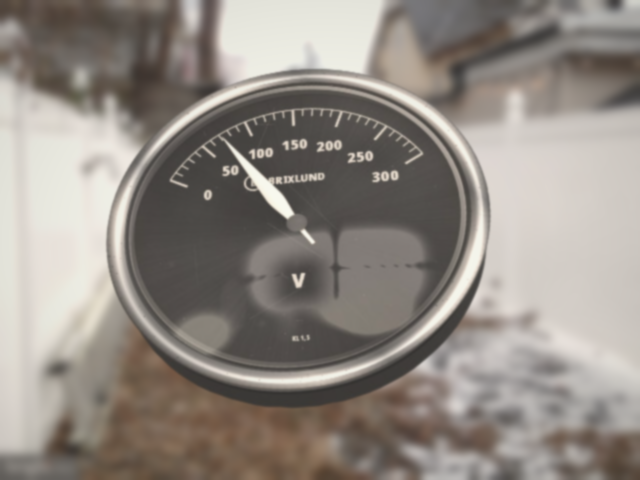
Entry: 70V
